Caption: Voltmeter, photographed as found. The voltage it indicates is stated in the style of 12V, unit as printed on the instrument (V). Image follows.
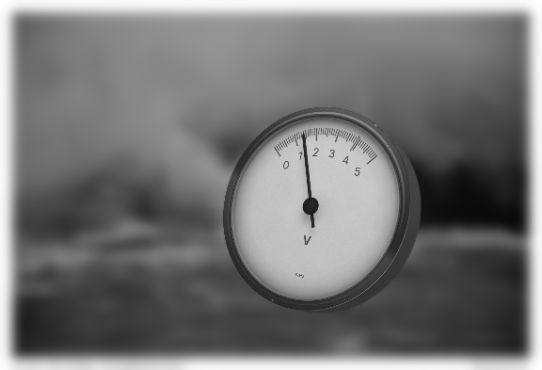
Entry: 1.5V
